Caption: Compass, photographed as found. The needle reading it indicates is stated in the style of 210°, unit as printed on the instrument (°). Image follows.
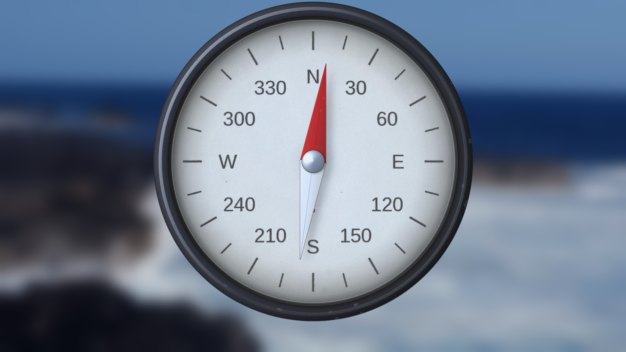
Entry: 7.5°
